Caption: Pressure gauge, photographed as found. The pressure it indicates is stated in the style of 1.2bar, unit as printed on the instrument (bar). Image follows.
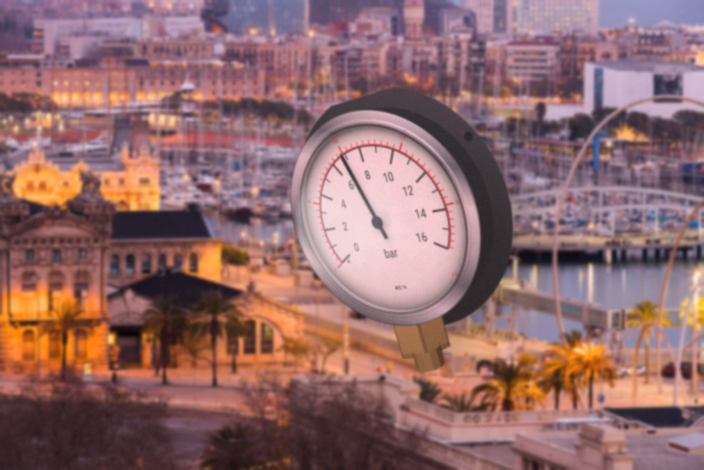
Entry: 7bar
